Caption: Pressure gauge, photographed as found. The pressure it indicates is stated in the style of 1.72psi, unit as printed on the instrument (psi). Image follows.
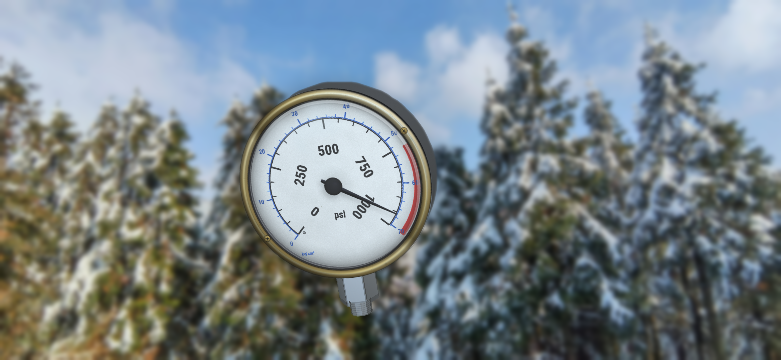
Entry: 950psi
